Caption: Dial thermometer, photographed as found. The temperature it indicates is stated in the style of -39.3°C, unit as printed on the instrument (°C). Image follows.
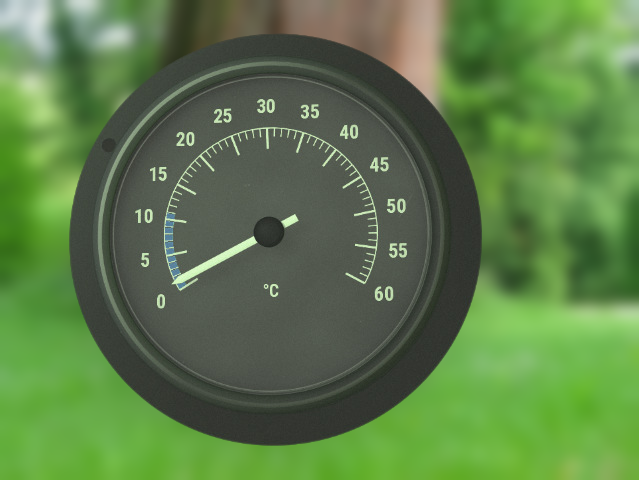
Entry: 1°C
